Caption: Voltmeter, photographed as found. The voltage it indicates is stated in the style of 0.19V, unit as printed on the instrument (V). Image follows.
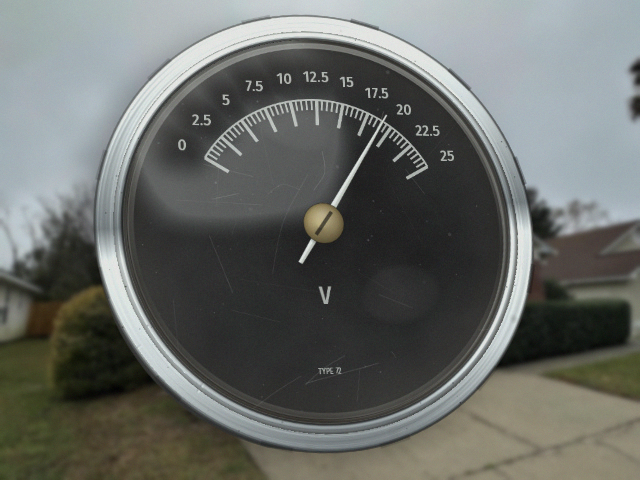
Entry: 19V
